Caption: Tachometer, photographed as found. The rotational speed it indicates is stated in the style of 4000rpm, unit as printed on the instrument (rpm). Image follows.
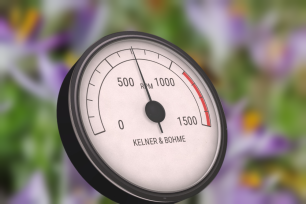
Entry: 700rpm
